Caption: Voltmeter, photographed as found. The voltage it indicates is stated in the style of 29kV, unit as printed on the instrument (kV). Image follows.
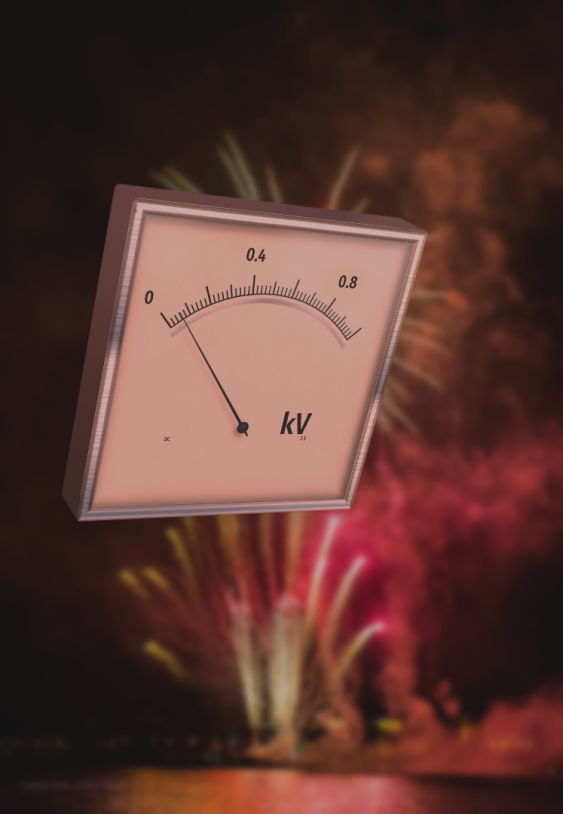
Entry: 0.06kV
